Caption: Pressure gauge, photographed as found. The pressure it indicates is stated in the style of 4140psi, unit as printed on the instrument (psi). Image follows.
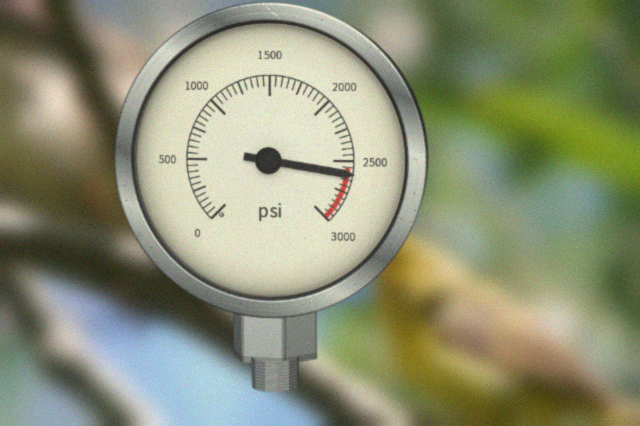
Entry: 2600psi
